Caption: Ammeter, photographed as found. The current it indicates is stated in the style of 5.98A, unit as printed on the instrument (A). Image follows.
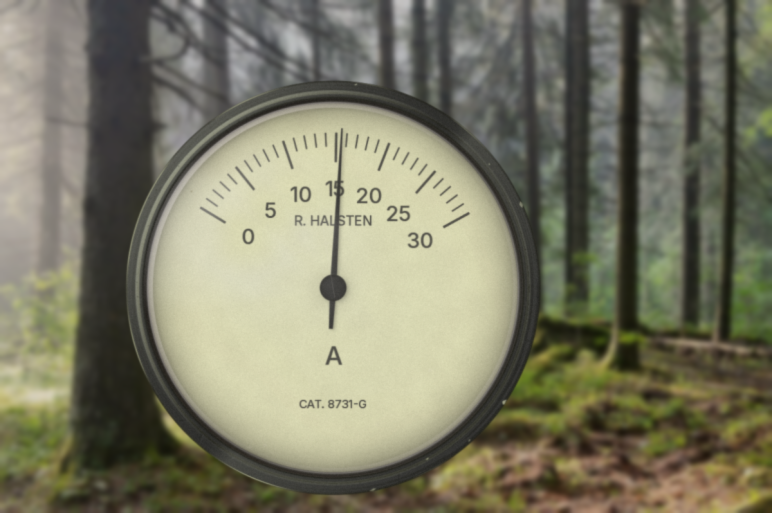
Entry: 15.5A
